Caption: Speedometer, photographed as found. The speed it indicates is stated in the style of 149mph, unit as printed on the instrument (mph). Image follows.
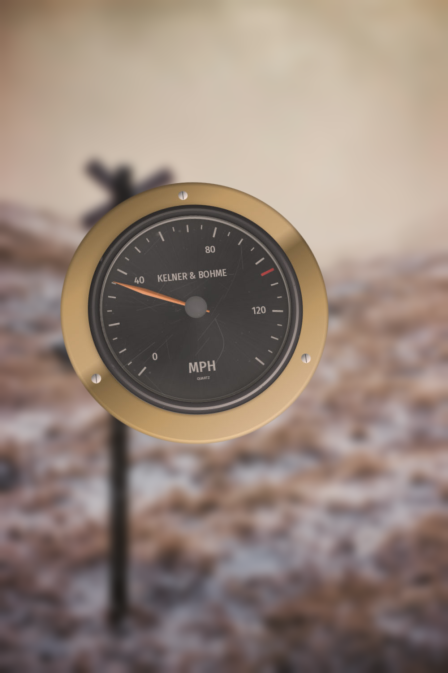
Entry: 35mph
